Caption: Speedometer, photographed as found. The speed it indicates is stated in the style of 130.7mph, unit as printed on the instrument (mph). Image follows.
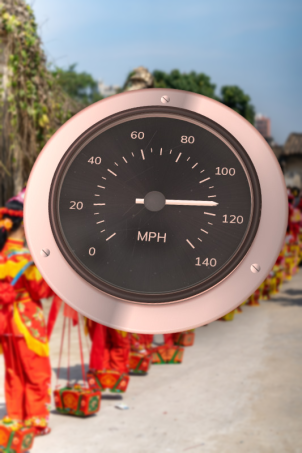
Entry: 115mph
